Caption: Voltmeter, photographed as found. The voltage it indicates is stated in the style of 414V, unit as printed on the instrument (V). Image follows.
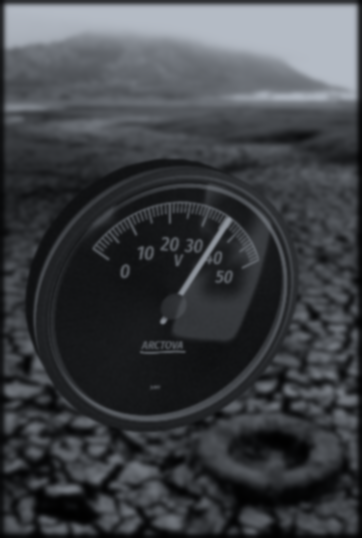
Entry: 35V
